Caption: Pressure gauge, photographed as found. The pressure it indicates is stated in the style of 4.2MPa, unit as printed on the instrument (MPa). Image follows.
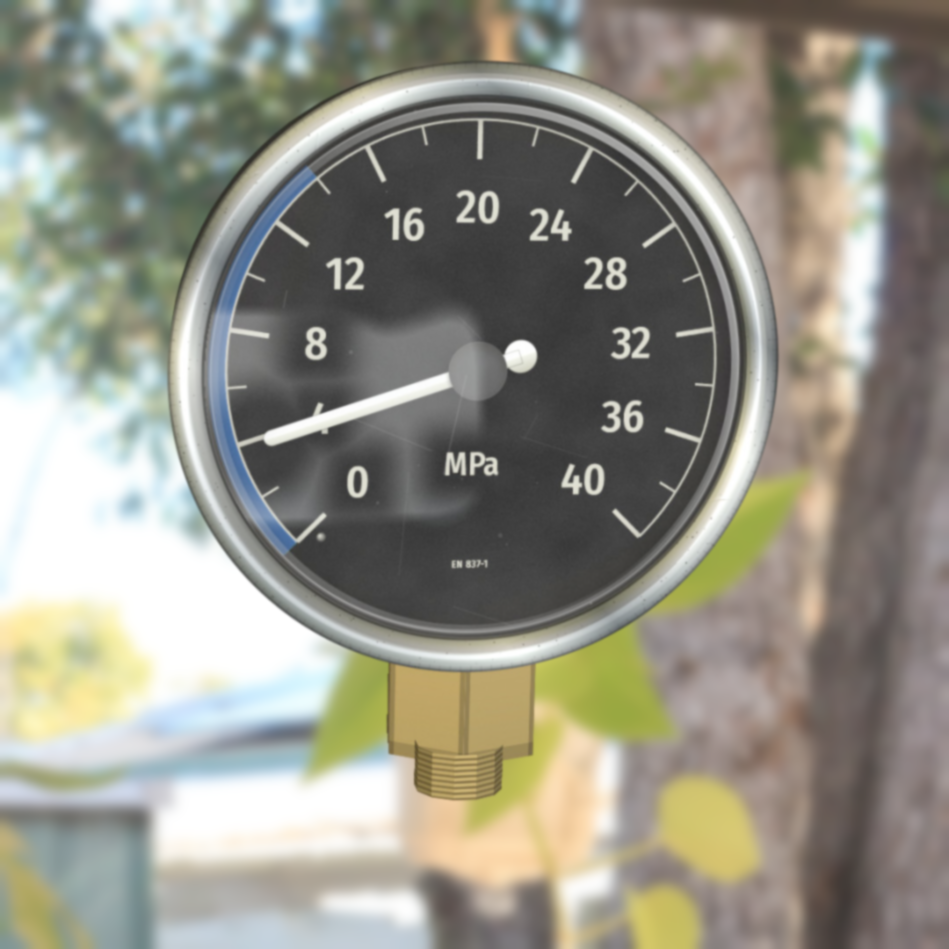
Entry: 4MPa
